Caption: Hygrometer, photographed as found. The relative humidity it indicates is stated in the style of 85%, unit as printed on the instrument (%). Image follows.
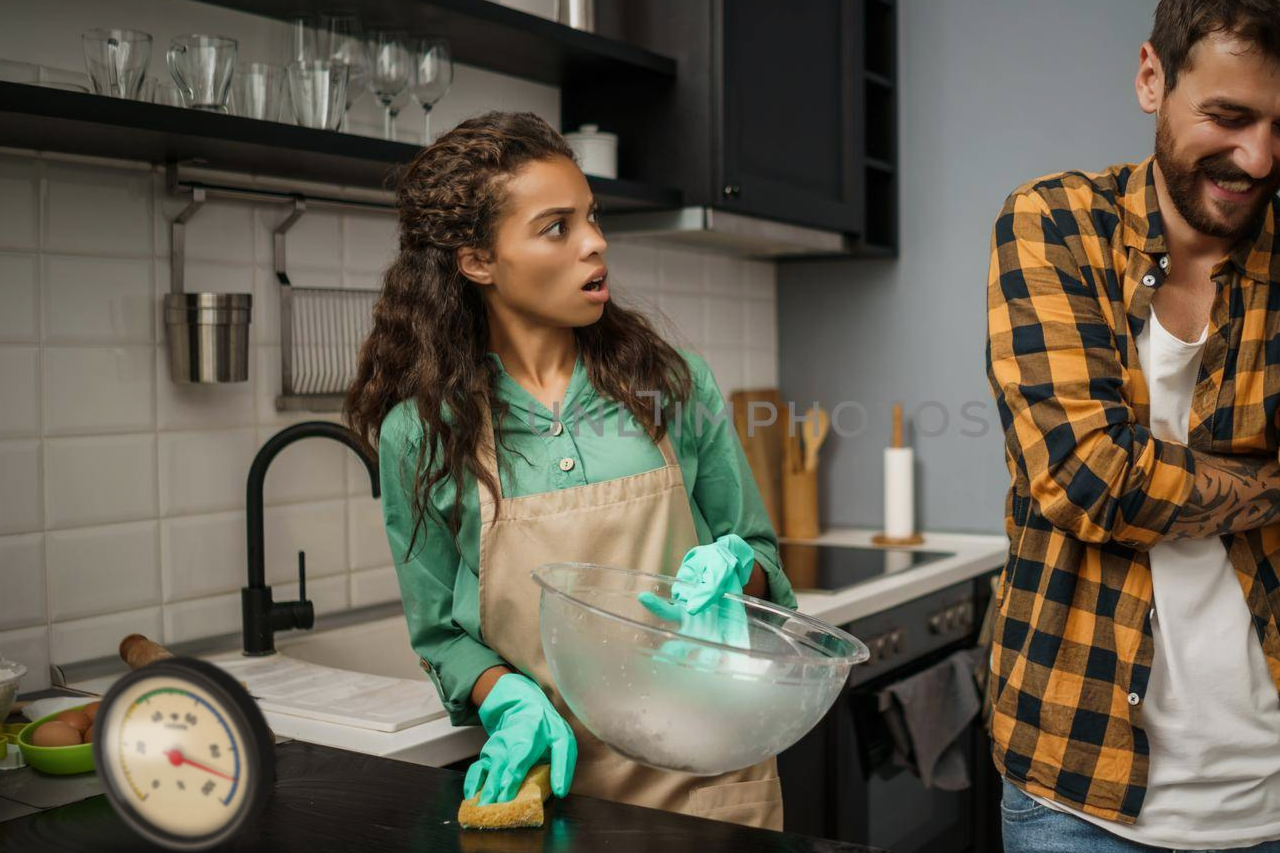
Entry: 90%
